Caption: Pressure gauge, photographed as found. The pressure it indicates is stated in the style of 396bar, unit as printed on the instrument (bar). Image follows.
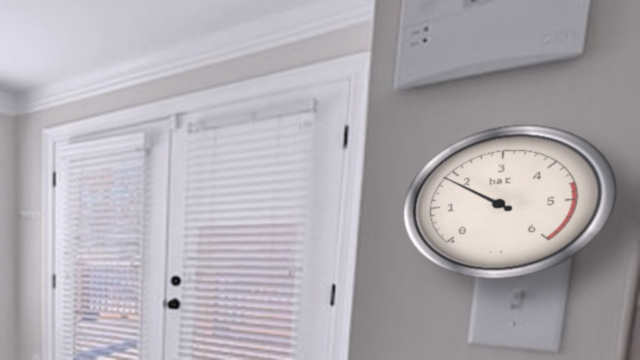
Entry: 1.8bar
